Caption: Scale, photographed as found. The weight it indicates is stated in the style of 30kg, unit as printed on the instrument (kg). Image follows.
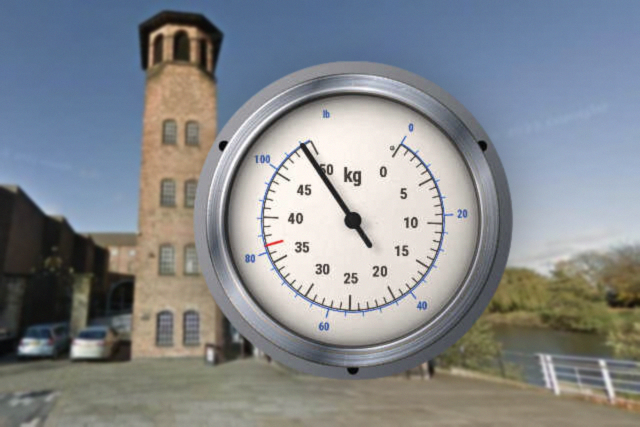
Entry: 49kg
